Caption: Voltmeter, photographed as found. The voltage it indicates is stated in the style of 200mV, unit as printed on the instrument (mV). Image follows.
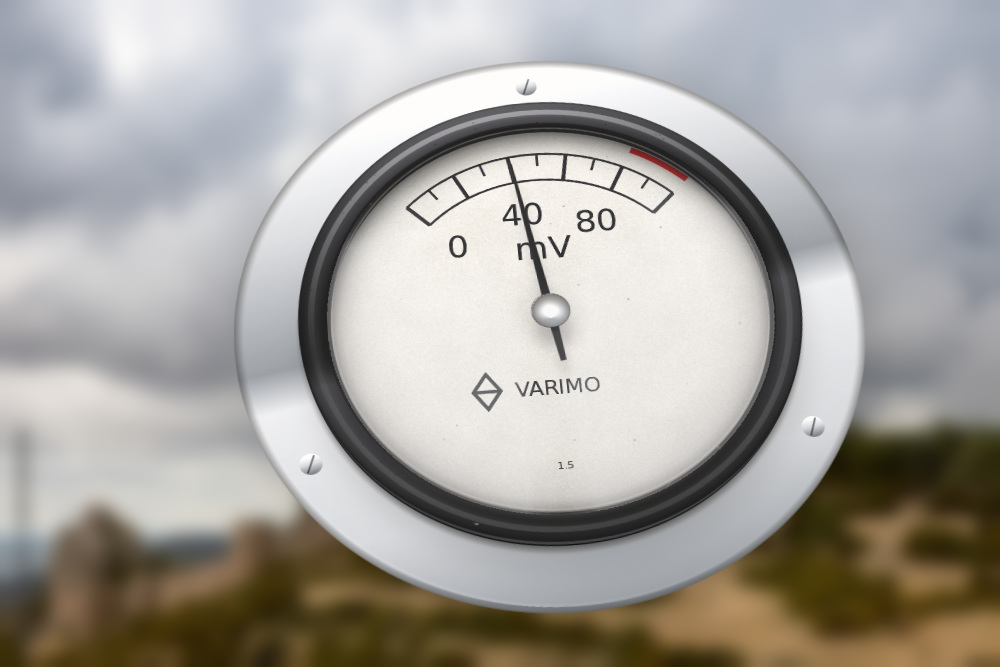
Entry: 40mV
